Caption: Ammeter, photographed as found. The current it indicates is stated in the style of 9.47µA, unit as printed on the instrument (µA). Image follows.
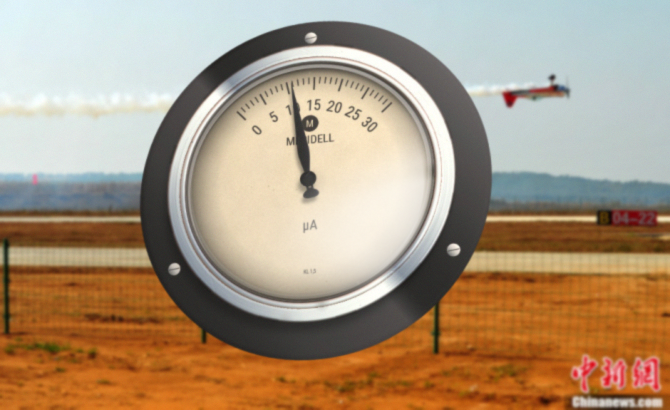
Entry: 11µA
